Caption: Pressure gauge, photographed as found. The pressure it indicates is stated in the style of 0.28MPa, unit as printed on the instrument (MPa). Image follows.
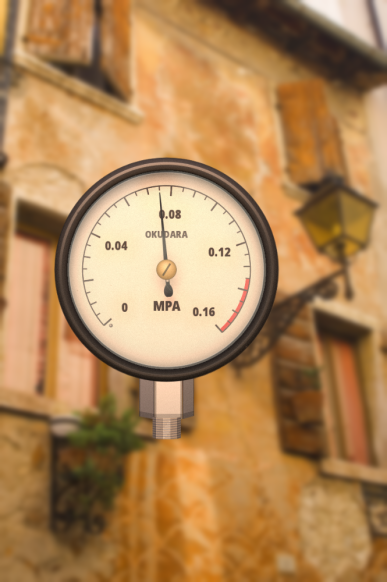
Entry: 0.075MPa
